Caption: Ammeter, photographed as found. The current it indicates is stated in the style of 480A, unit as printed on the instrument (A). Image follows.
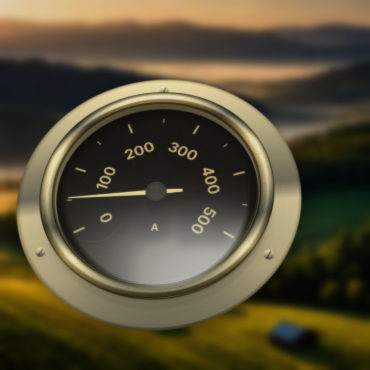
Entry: 50A
